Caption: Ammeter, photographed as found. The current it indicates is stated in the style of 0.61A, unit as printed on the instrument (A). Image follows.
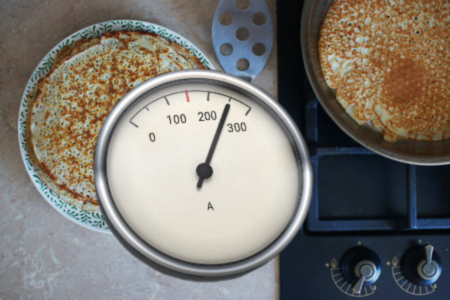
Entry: 250A
